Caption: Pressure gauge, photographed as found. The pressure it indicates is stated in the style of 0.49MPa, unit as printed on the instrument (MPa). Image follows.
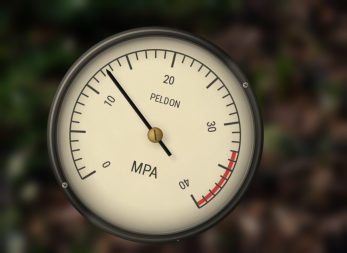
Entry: 12.5MPa
